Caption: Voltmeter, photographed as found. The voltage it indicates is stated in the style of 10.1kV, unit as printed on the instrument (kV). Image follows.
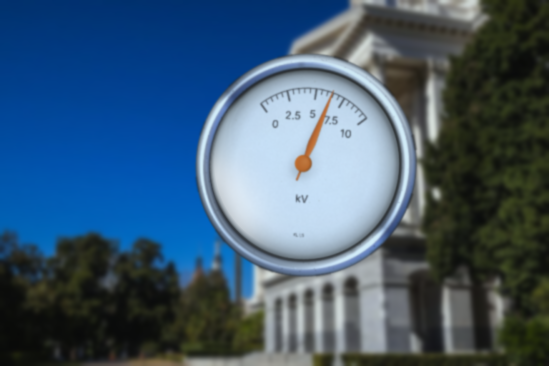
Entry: 6.5kV
